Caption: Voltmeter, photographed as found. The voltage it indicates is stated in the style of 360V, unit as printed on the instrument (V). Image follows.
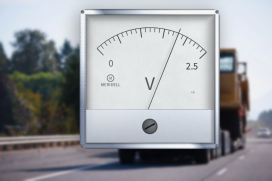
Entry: 1.8V
